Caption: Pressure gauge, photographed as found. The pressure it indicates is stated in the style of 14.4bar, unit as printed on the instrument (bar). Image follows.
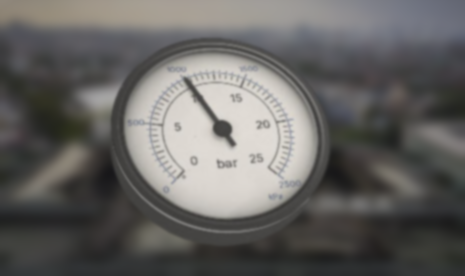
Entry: 10bar
